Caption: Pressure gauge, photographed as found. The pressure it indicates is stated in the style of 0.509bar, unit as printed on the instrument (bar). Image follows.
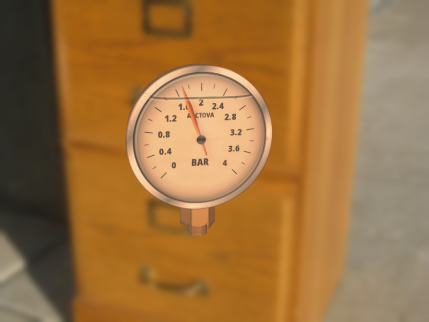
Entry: 1.7bar
